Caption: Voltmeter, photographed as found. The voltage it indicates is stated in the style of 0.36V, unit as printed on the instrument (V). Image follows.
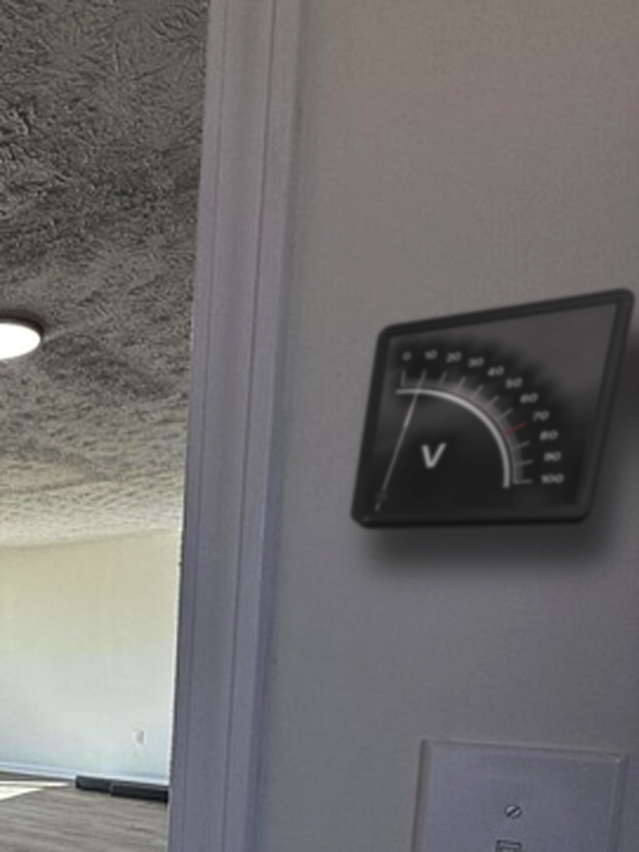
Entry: 10V
